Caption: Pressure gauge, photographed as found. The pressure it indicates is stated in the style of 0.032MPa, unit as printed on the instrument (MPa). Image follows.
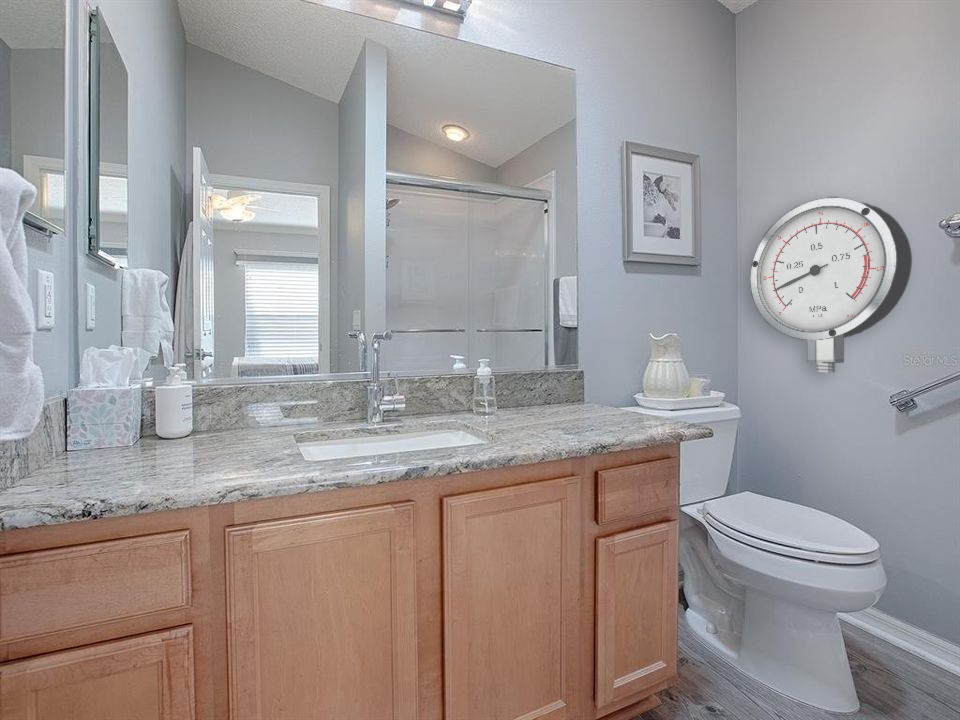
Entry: 0.1MPa
